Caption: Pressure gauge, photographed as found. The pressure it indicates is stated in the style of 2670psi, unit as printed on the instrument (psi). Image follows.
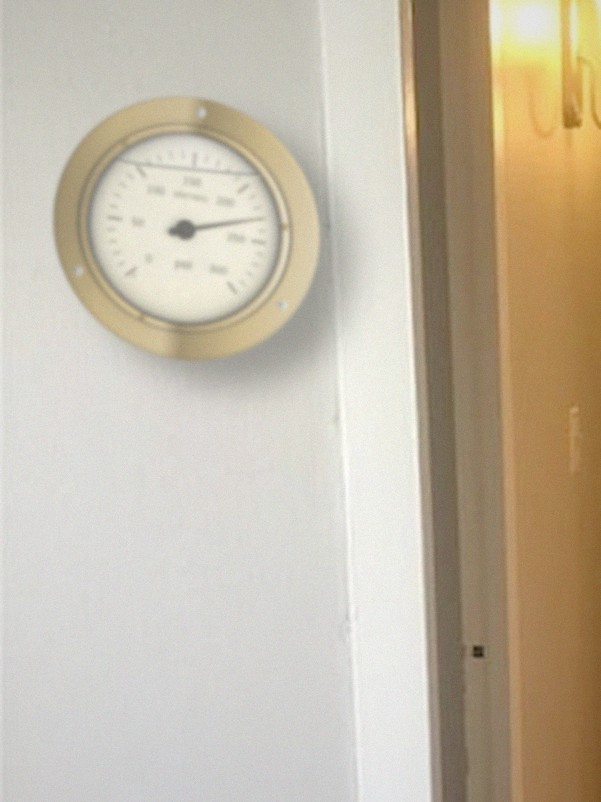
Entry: 230psi
